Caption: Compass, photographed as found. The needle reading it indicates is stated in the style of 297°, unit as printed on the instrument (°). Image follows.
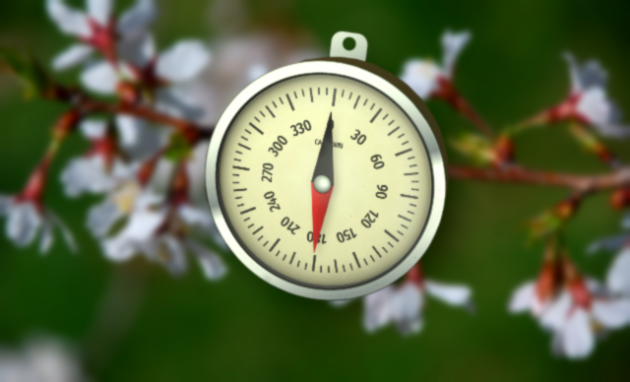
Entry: 180°
